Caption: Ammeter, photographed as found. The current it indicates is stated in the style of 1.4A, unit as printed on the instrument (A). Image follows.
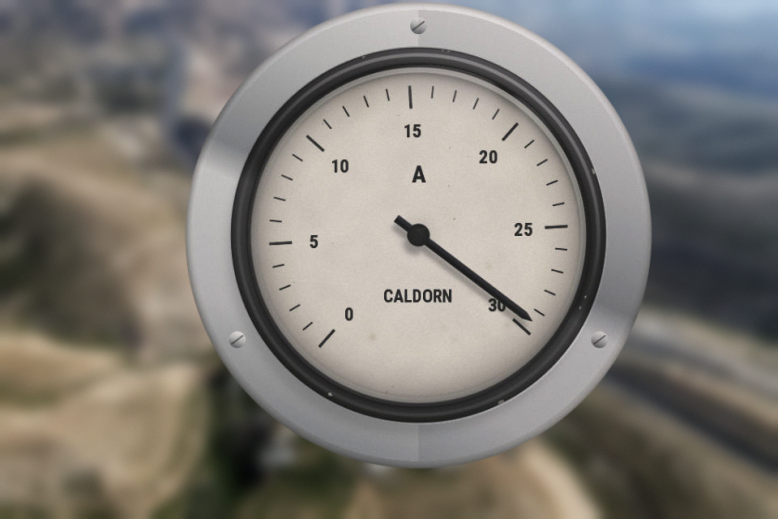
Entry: 29.5A
